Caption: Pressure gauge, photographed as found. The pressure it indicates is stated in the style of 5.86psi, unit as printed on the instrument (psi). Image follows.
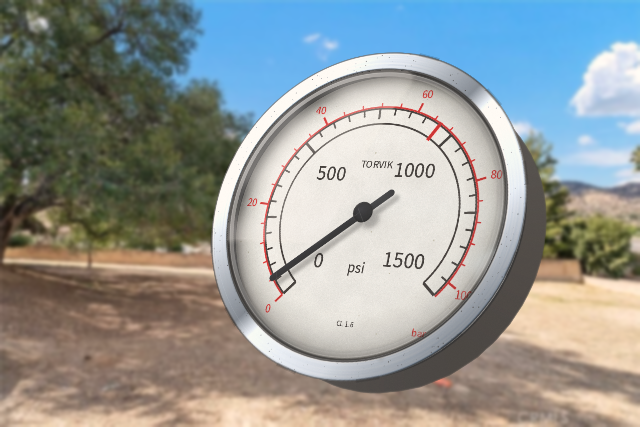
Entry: 50psi
